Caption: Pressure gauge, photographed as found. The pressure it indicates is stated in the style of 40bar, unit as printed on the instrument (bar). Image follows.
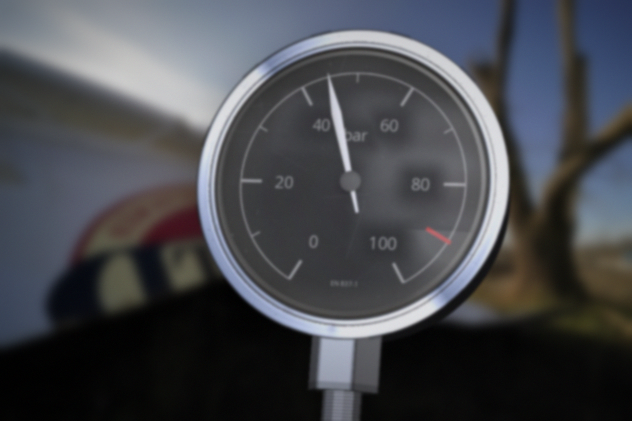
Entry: 45bar
